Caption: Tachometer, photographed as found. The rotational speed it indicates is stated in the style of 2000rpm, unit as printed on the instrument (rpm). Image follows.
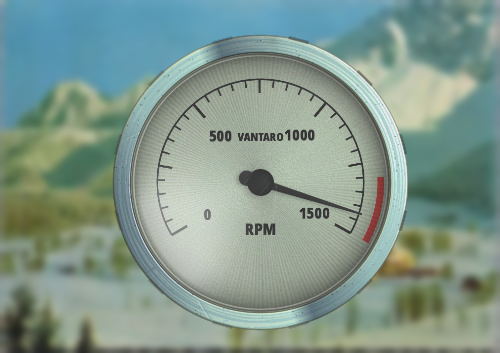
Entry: 1425rpm
